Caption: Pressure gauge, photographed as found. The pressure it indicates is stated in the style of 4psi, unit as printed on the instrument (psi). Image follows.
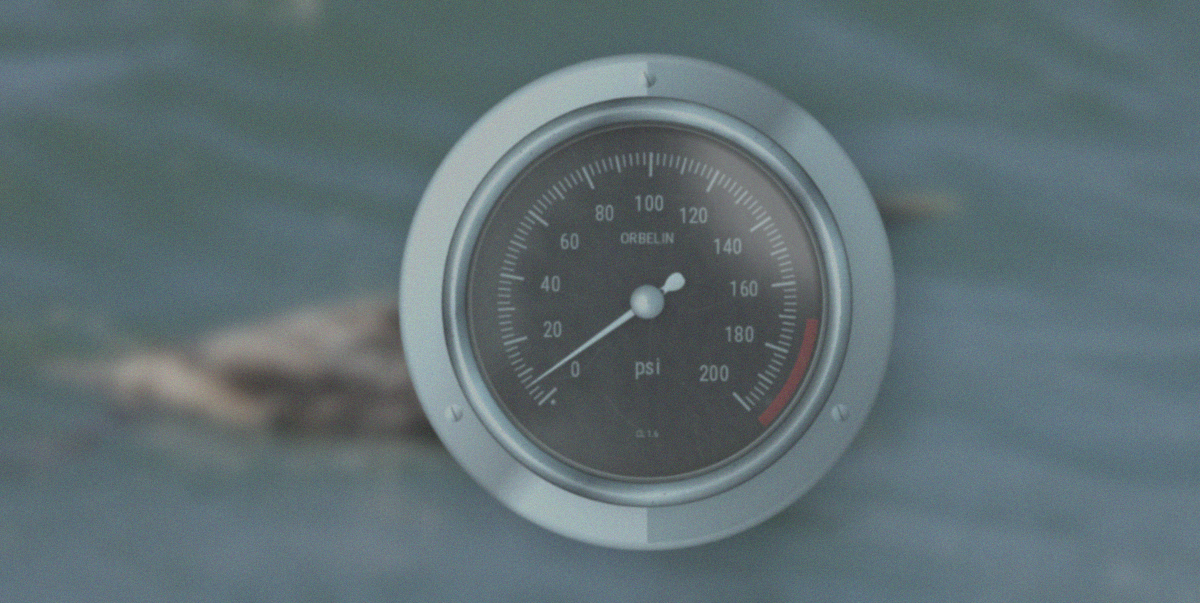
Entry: 6psi
